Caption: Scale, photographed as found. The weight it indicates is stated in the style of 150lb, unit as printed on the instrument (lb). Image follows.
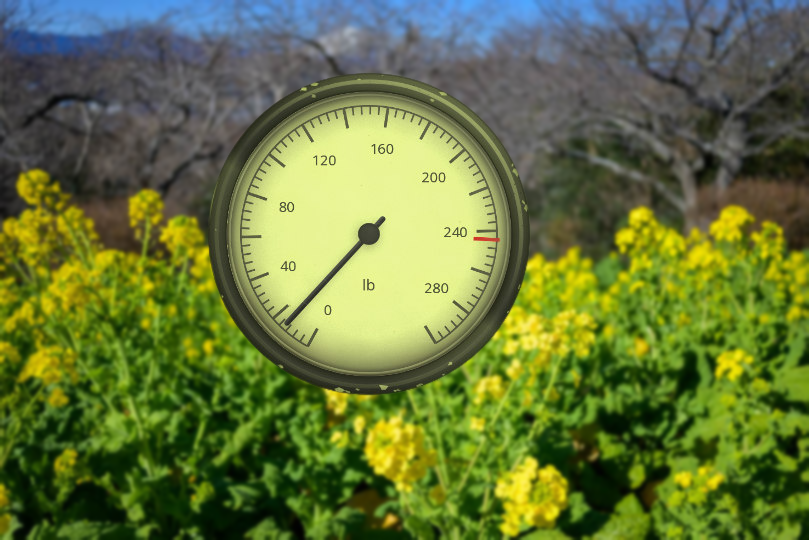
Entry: 14lb
